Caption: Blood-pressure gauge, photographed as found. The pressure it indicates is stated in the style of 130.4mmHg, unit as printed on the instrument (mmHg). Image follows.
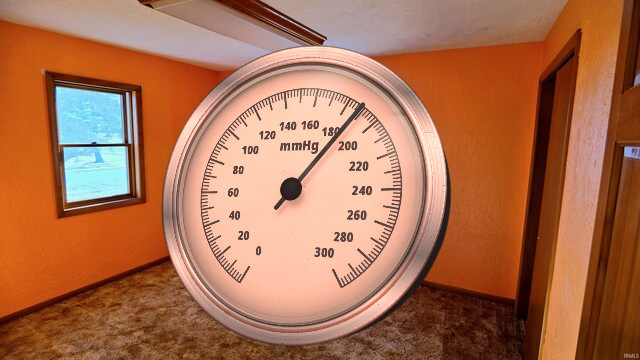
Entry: 190mmHg
